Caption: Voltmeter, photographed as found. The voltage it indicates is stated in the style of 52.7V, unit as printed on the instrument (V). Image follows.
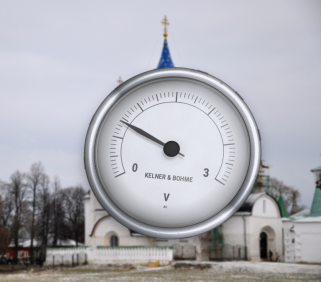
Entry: 0.7V
